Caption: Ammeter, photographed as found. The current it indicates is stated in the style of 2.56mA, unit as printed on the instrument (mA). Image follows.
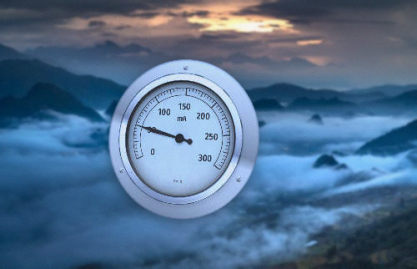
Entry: 50mA
